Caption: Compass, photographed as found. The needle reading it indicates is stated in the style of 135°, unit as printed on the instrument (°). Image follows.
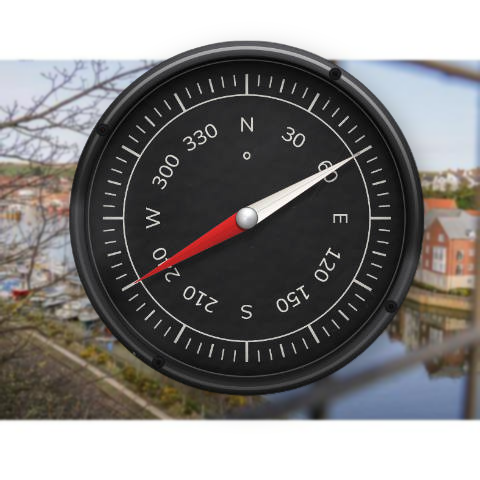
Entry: 240°
